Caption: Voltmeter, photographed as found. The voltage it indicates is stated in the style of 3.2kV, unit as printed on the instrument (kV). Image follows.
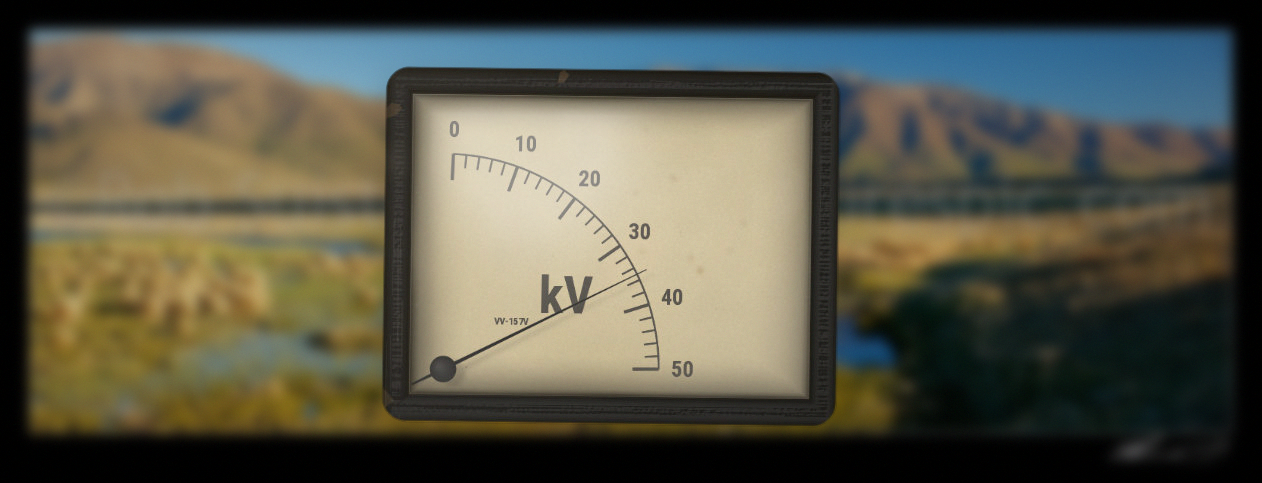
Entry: 35kV
